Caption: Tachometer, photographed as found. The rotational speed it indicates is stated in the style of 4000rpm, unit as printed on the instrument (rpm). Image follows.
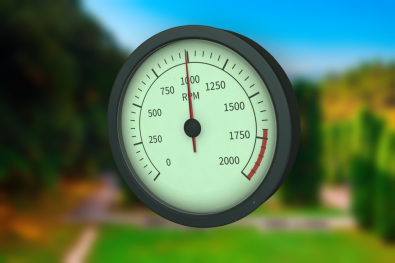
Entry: 1000rpm
